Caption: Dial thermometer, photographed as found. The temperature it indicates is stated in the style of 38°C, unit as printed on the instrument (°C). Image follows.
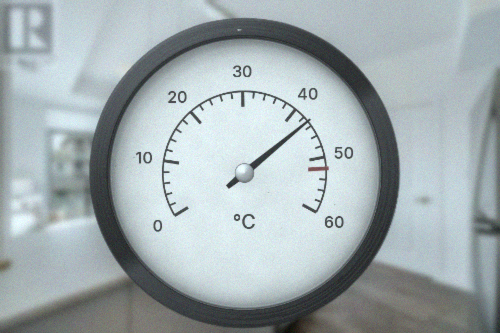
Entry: 43°C
